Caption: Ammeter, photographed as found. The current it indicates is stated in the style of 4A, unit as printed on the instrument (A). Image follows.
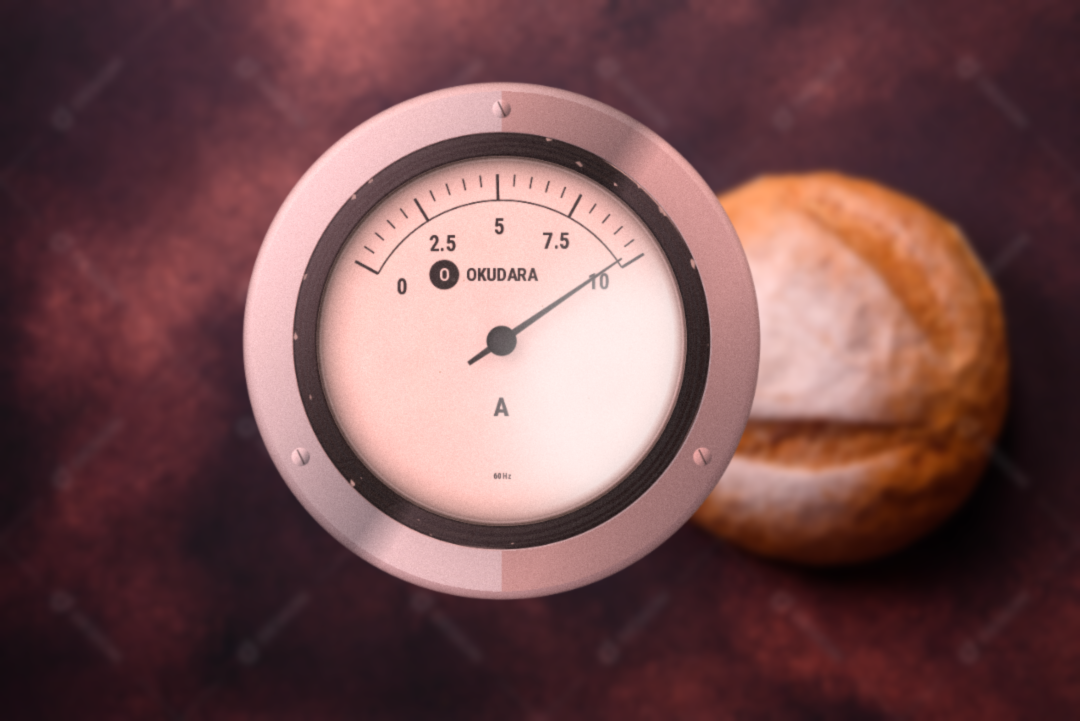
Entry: 9.75A
